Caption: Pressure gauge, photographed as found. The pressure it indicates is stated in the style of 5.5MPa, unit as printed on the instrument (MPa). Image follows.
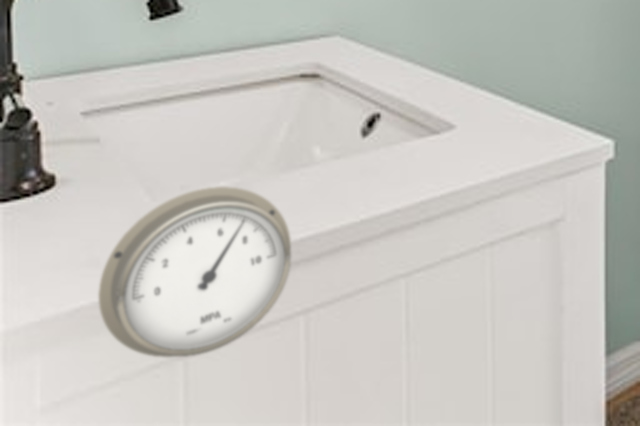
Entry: 7MPa
